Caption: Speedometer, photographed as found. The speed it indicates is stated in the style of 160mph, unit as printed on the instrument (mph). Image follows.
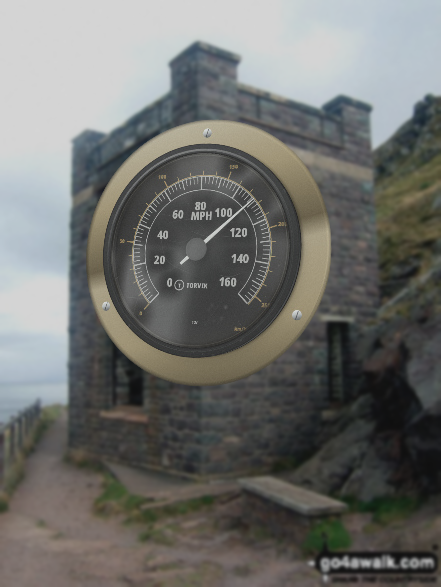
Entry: 110mph
